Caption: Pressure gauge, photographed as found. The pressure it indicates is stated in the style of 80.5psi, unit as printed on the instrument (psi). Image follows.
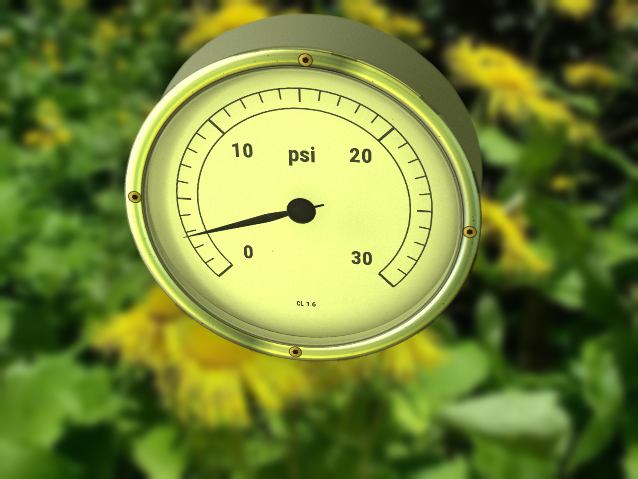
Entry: 3psi
